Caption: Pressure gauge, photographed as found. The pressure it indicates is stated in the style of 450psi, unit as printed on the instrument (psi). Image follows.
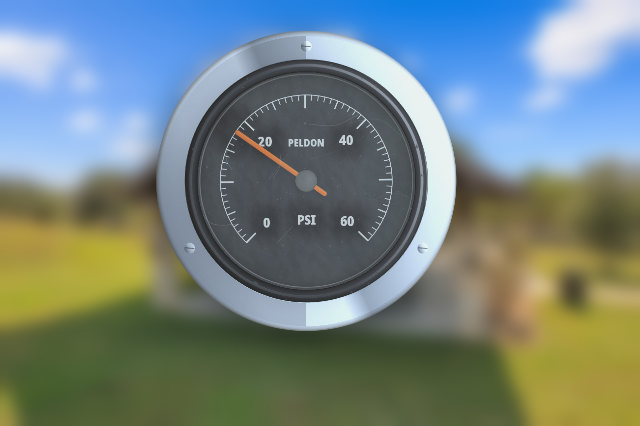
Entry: 18psi
